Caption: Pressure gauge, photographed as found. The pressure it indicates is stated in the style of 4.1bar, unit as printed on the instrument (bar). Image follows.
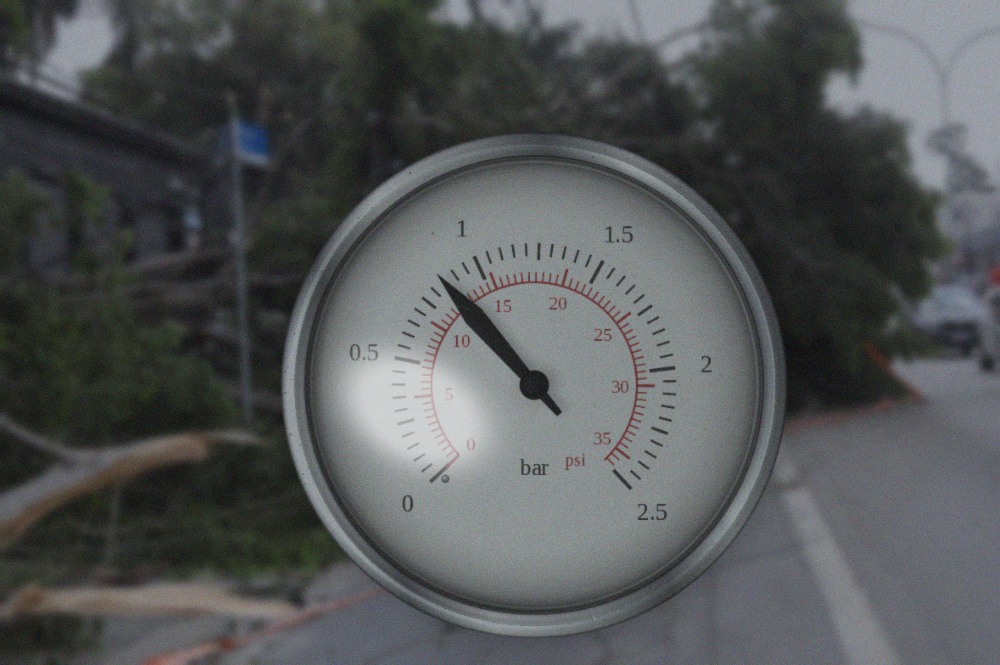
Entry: 0.85bar
